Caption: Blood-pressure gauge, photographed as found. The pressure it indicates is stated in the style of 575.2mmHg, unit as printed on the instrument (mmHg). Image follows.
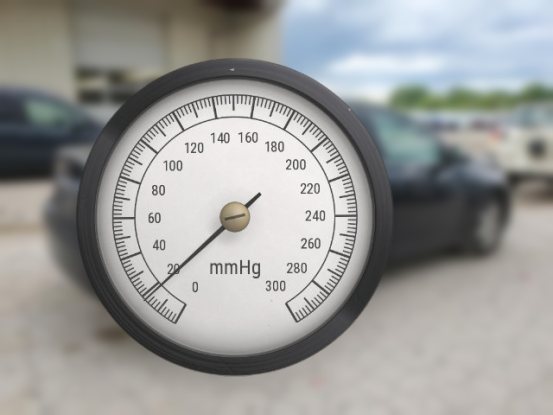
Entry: 18mmHg
